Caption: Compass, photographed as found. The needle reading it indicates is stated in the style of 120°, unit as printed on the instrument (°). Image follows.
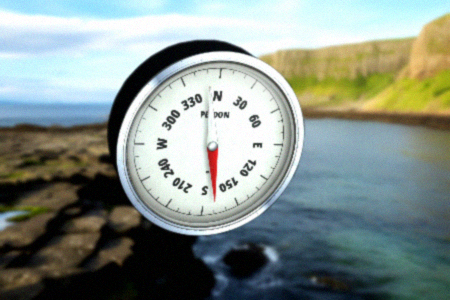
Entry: 170°
